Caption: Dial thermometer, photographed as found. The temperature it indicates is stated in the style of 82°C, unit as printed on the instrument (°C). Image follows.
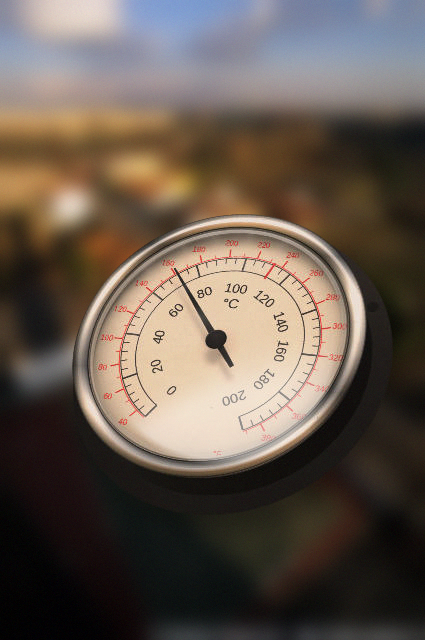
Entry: 72°C
